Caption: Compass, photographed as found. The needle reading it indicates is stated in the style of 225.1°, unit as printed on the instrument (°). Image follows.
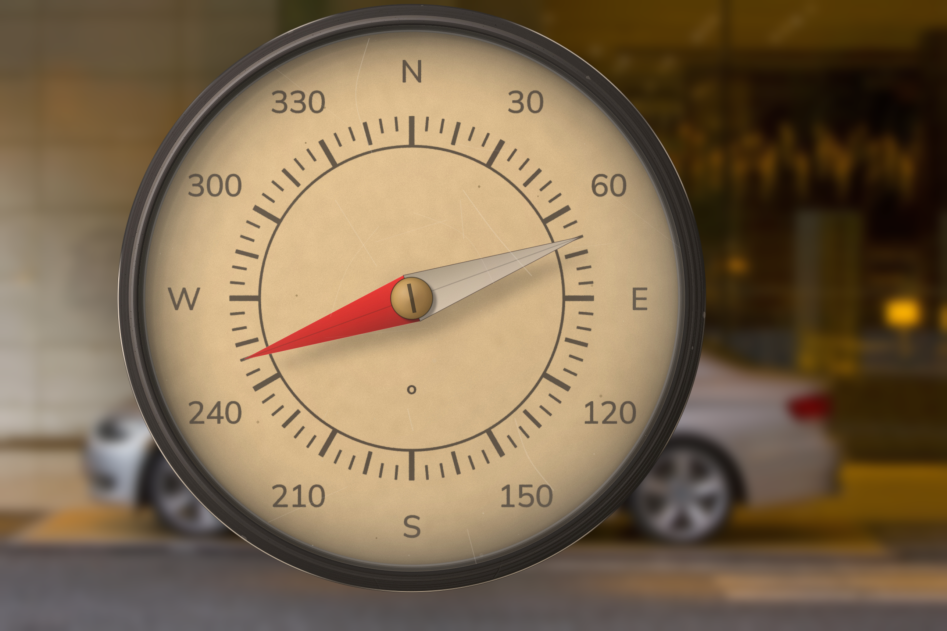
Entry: 250°
